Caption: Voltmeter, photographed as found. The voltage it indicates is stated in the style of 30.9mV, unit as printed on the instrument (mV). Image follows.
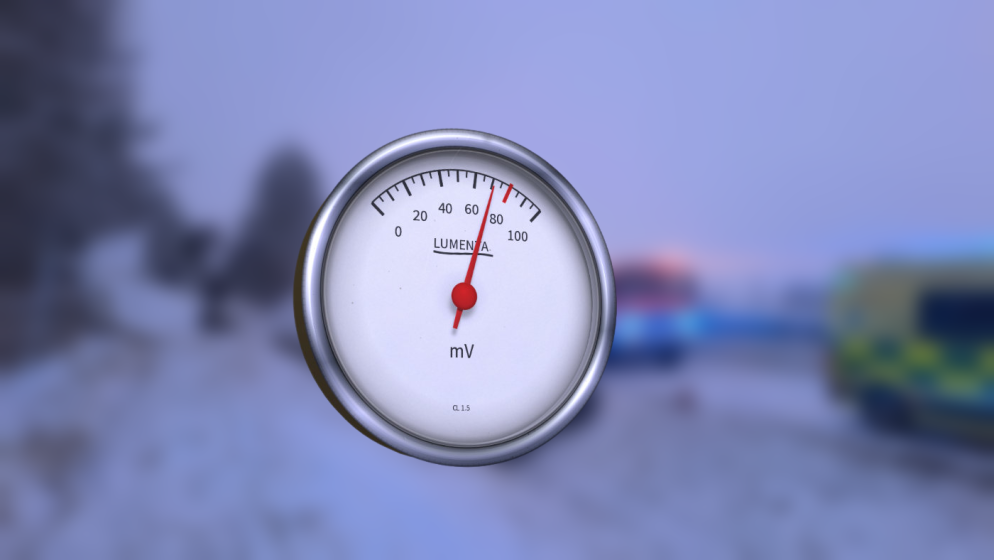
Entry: 70mV
